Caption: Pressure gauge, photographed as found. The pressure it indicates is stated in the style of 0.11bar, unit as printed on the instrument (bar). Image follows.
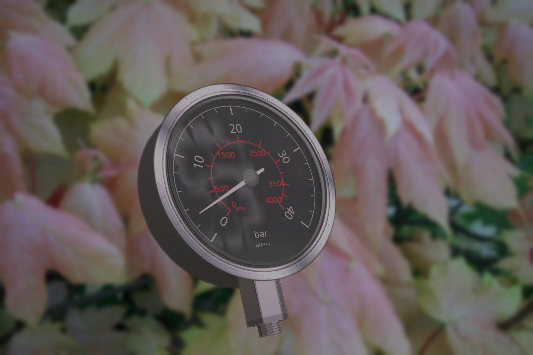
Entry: 3bar
